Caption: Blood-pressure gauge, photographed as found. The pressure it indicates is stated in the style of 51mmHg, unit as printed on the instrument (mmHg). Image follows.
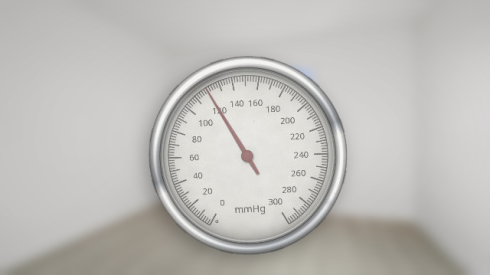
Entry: 120mmHg
